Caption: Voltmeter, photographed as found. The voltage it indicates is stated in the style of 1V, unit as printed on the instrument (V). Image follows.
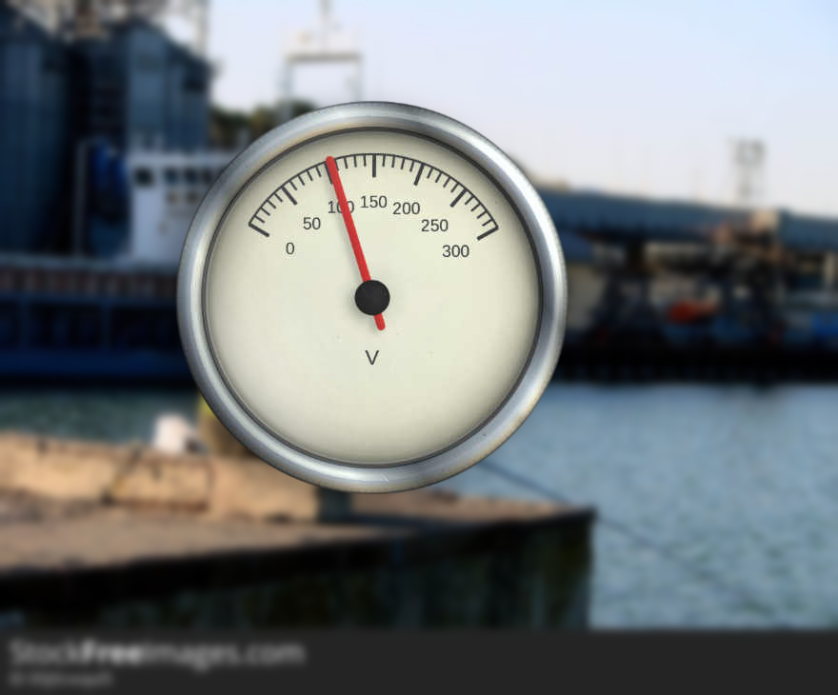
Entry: 105V
